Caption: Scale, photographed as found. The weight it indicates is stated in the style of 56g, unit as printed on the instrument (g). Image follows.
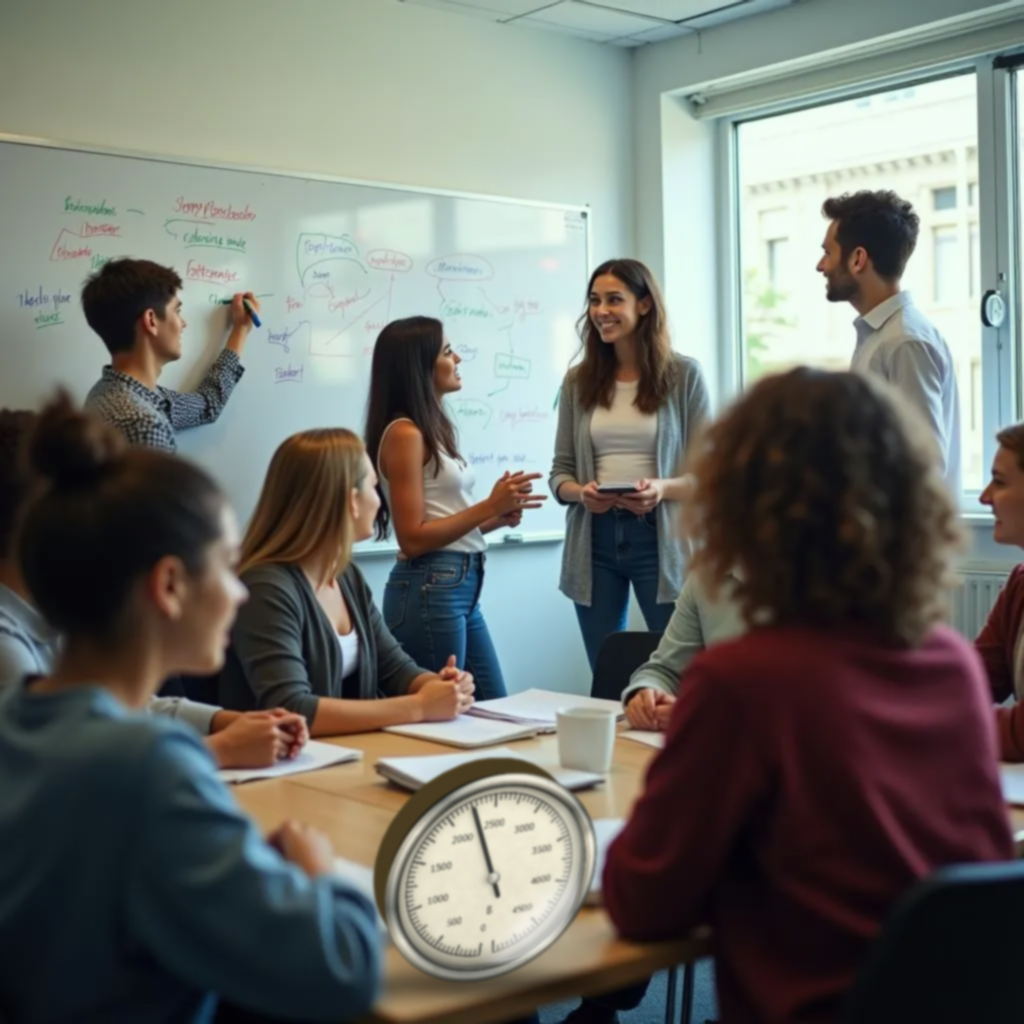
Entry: 2250g
